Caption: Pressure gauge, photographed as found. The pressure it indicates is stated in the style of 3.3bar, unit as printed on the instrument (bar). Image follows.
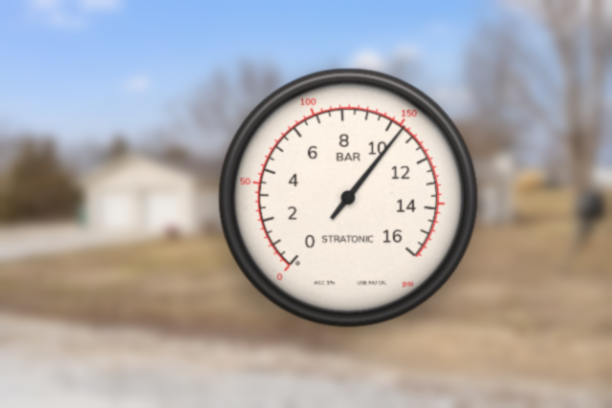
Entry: 10.5bar
